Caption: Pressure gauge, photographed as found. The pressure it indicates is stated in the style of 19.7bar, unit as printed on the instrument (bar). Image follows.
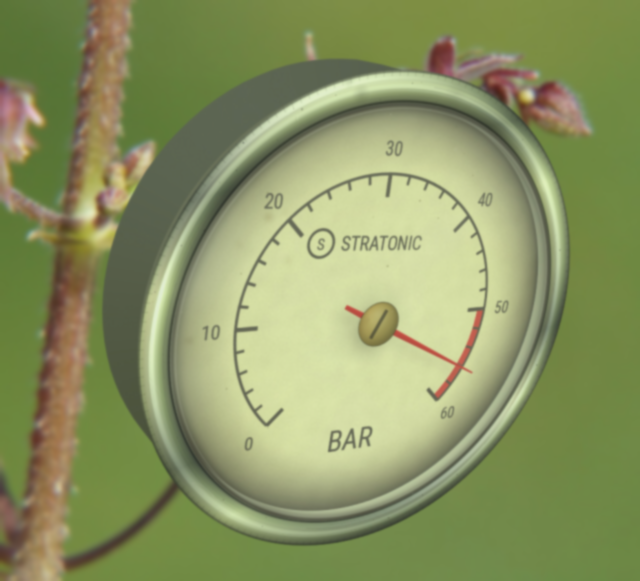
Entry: 56bar
